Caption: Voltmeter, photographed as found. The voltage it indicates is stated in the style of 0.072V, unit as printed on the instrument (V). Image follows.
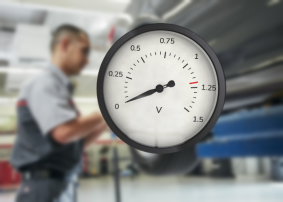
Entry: 0V
